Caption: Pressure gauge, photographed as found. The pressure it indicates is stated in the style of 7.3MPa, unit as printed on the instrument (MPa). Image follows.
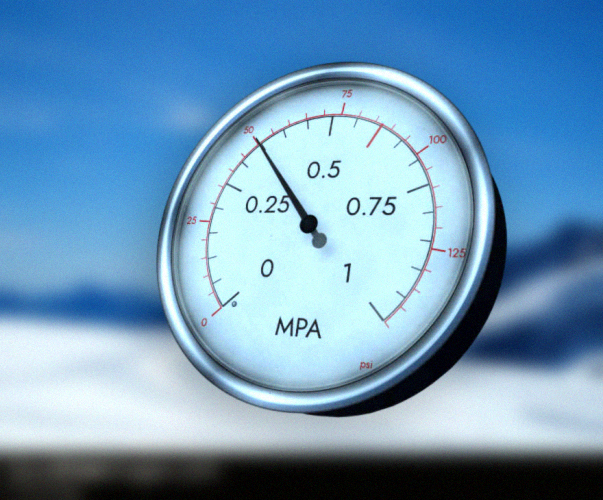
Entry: 0.35MPa
